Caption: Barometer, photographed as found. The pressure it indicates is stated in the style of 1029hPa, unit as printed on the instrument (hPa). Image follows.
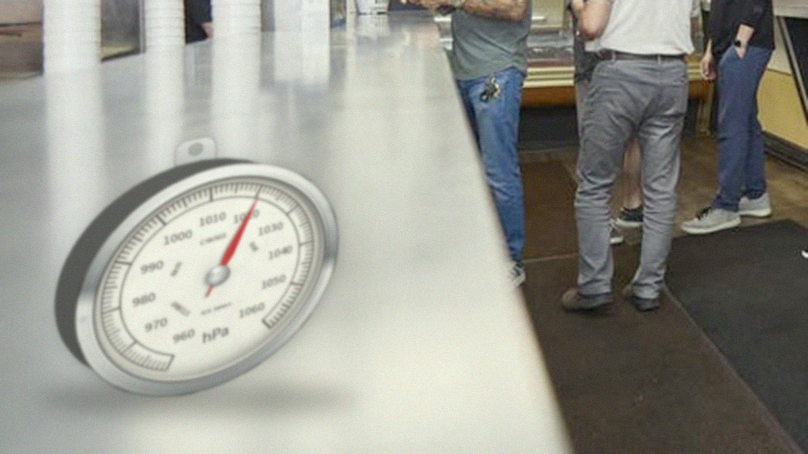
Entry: 1020hPa
